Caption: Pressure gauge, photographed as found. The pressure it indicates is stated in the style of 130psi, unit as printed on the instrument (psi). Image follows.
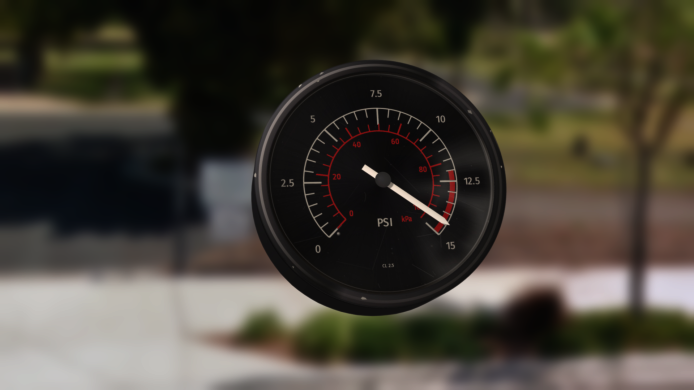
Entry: 14.5psi
